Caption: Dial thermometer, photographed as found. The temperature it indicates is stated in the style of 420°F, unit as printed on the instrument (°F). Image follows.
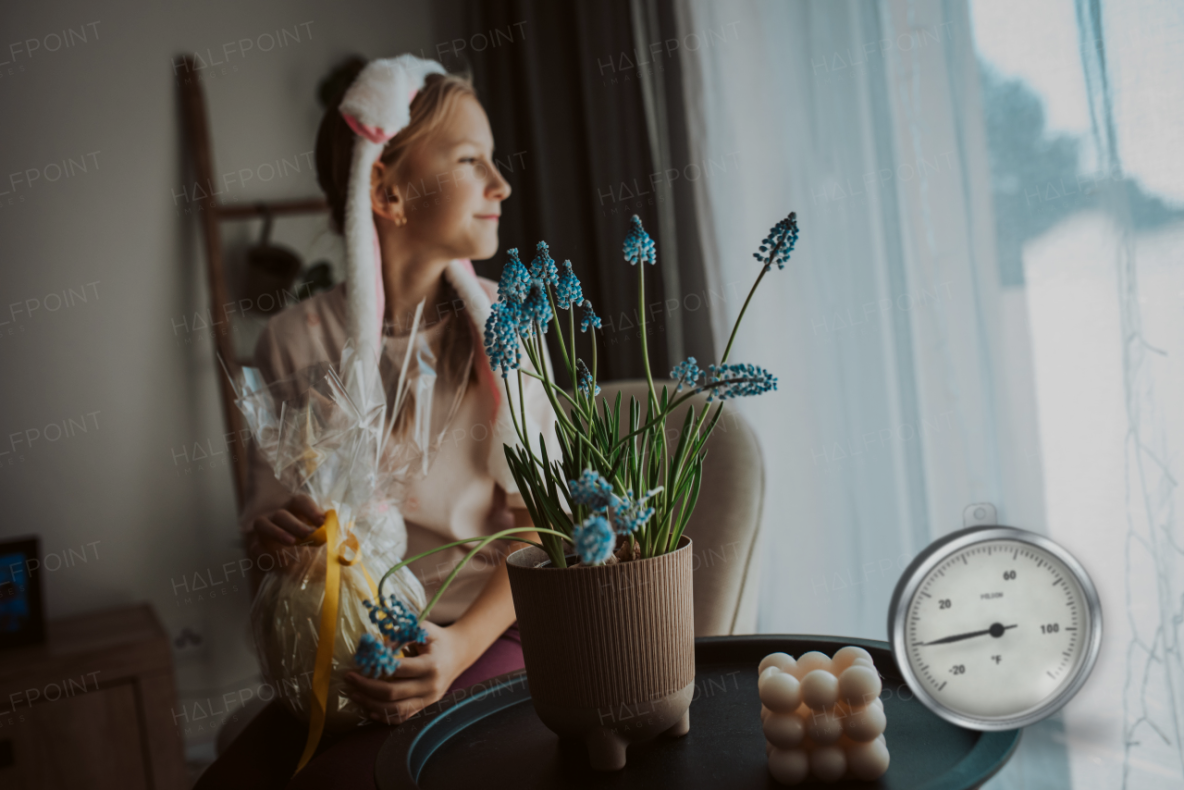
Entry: 0°F
